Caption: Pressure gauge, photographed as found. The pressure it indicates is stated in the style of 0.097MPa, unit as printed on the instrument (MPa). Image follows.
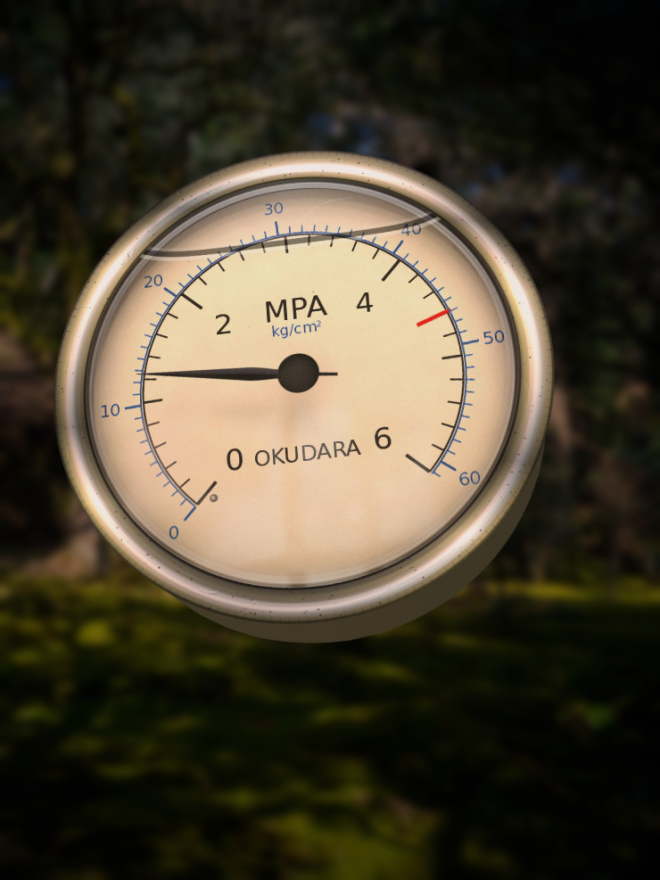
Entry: 1.2MPa
